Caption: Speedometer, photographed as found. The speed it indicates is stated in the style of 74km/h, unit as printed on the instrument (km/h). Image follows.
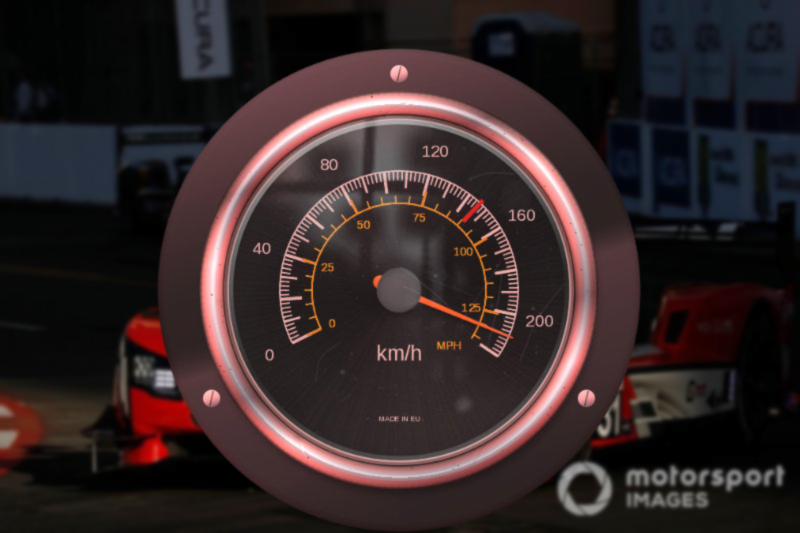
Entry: 210km/h
